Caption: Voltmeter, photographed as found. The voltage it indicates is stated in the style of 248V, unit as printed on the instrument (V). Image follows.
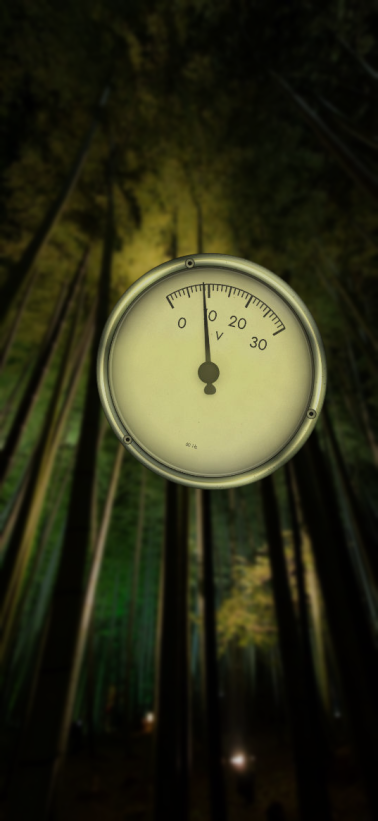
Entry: 9V
